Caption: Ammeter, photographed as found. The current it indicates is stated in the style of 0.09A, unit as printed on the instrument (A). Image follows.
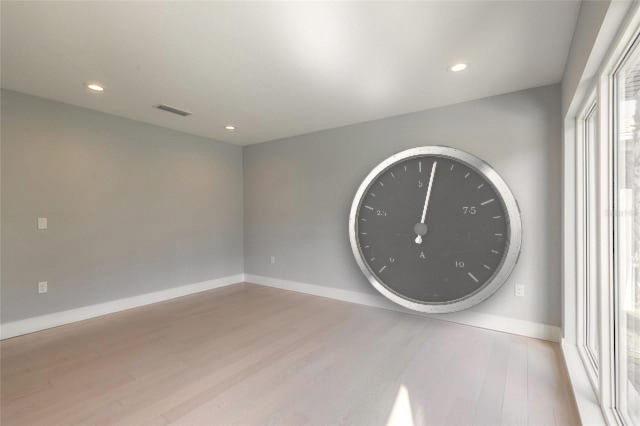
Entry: 5.5A
